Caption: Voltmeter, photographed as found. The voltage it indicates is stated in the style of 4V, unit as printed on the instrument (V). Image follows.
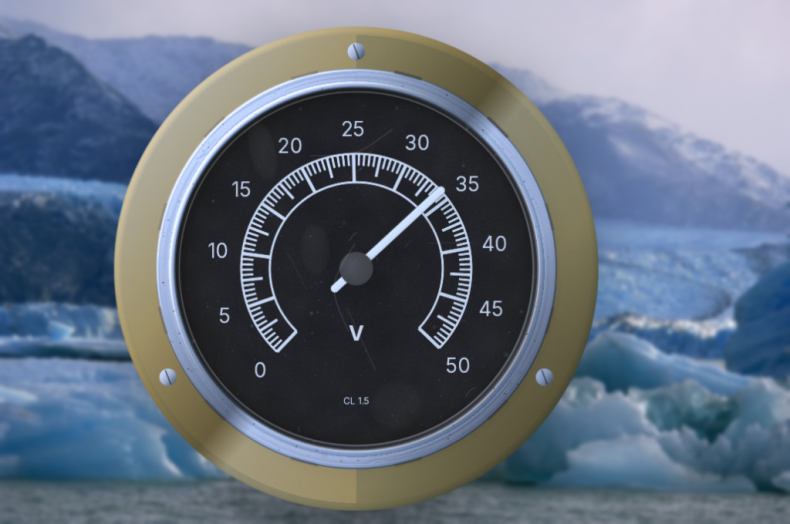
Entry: 34V
